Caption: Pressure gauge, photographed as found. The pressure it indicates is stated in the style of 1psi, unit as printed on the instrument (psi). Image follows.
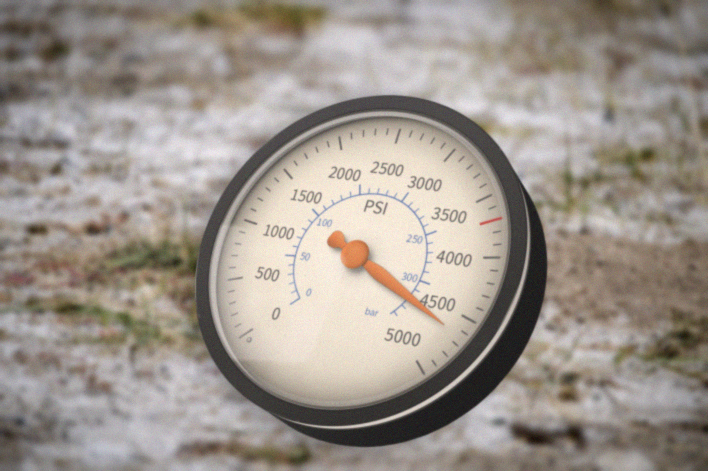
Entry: 4650psi
